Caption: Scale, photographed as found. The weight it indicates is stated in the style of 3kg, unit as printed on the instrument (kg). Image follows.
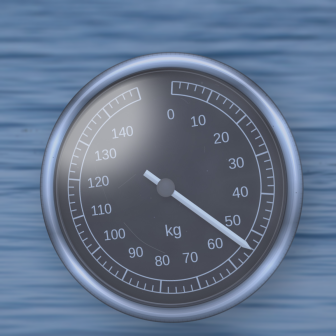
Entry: 54kg
